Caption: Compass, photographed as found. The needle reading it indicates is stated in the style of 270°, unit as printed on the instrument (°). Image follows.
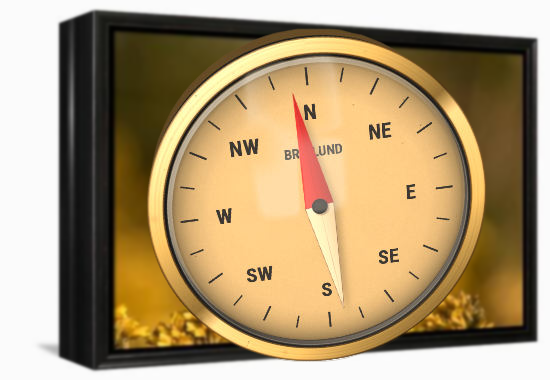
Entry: 352.5°
